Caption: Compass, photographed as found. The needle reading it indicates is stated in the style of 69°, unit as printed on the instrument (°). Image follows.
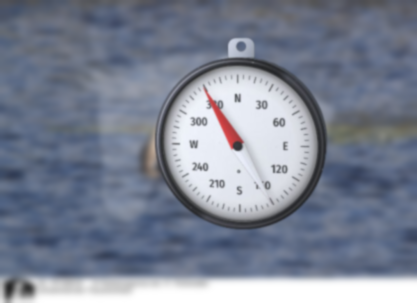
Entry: 330°
